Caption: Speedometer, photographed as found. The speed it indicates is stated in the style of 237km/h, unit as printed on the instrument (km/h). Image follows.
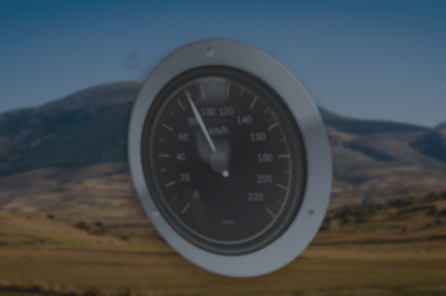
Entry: 90km/h
